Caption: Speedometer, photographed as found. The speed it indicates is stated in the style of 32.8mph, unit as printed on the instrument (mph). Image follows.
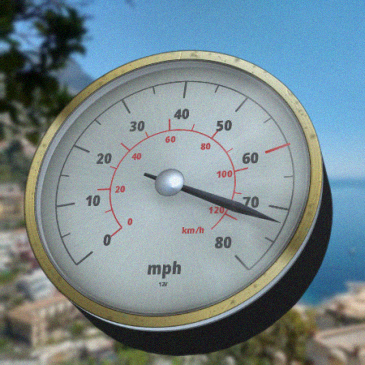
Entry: 72.5mph
